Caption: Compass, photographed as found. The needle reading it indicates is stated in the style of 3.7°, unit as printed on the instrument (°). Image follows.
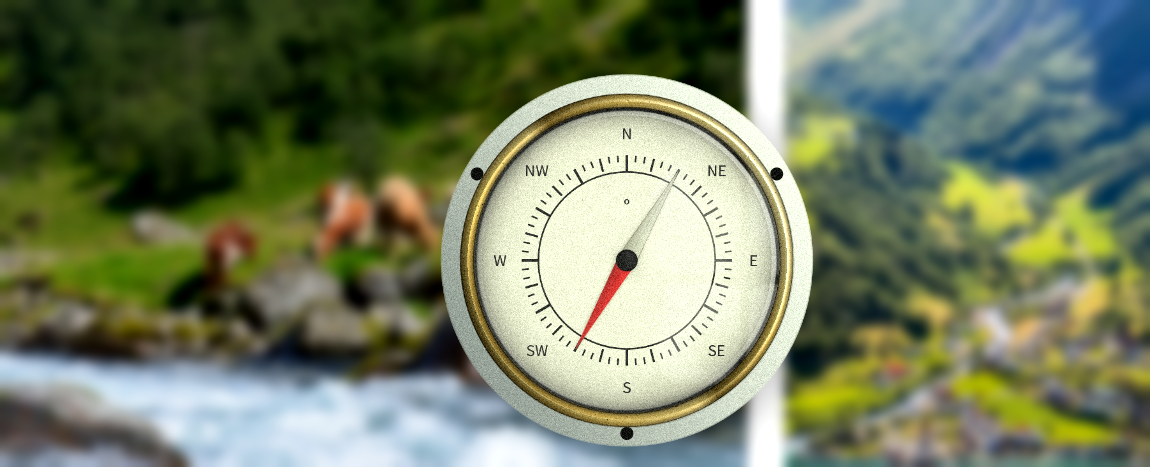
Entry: 210°
